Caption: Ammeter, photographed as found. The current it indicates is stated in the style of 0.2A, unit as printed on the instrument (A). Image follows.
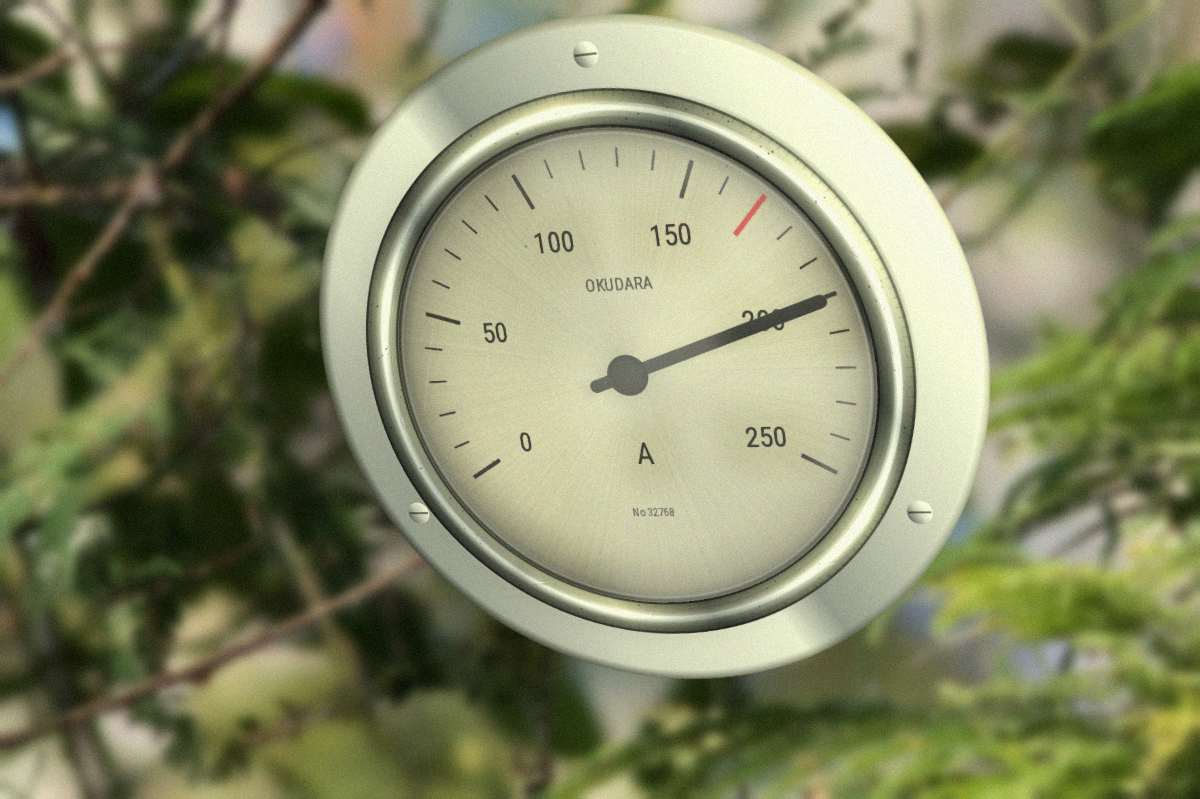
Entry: 200A
